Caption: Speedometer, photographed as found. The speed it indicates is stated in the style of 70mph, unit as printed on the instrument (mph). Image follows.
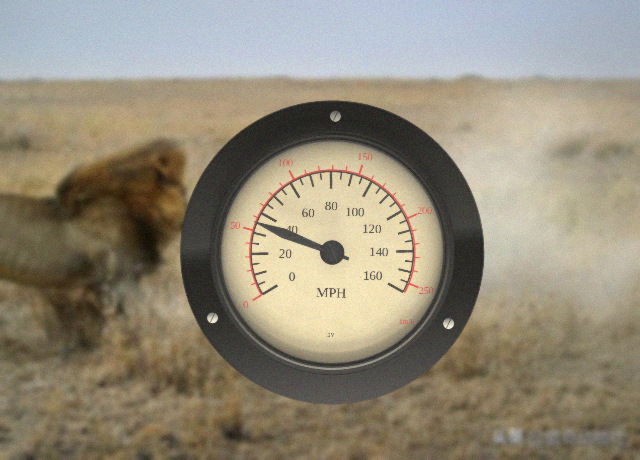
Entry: 35mph
